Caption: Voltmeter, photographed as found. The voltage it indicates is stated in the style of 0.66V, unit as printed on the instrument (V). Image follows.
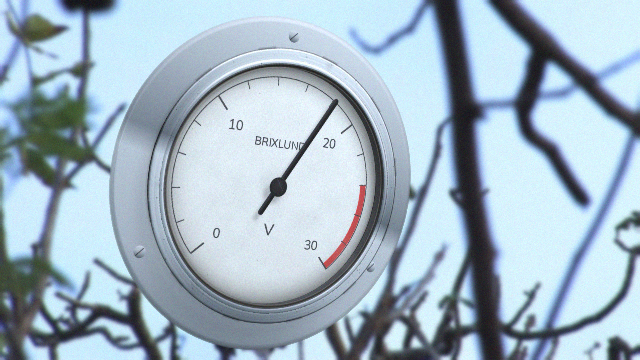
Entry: 18V
